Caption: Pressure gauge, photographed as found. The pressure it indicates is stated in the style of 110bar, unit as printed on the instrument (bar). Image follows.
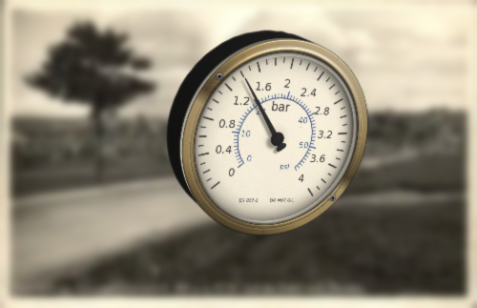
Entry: 1.4bar
